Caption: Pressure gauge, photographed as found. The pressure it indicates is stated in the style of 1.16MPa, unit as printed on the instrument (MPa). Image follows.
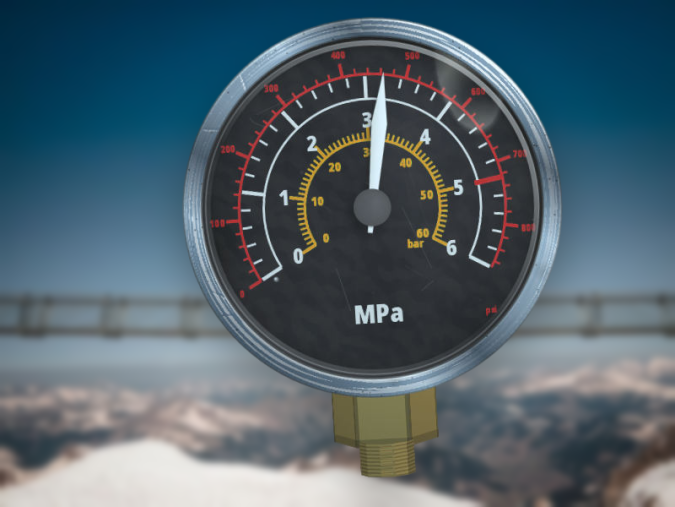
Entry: 3.2MPa
